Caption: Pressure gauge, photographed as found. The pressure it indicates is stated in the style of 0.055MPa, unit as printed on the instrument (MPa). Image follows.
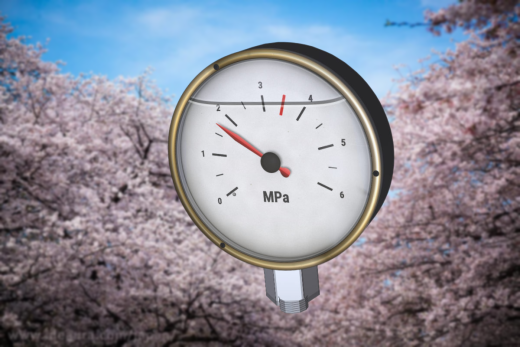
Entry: 1.75MPa
